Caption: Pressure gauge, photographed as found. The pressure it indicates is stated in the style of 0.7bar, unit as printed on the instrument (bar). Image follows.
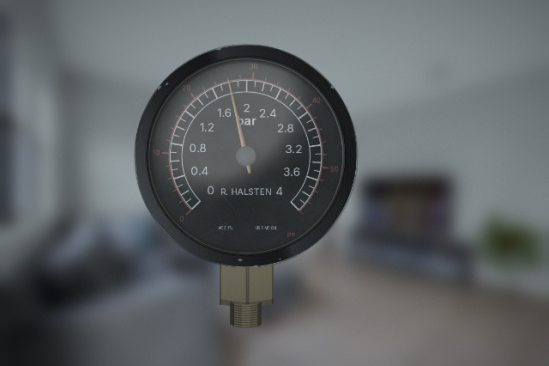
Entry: 1.8bar
